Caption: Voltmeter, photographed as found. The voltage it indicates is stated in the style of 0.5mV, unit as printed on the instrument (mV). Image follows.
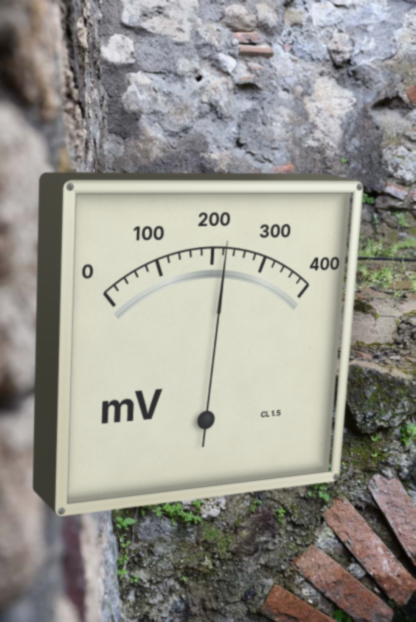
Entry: 220mV
